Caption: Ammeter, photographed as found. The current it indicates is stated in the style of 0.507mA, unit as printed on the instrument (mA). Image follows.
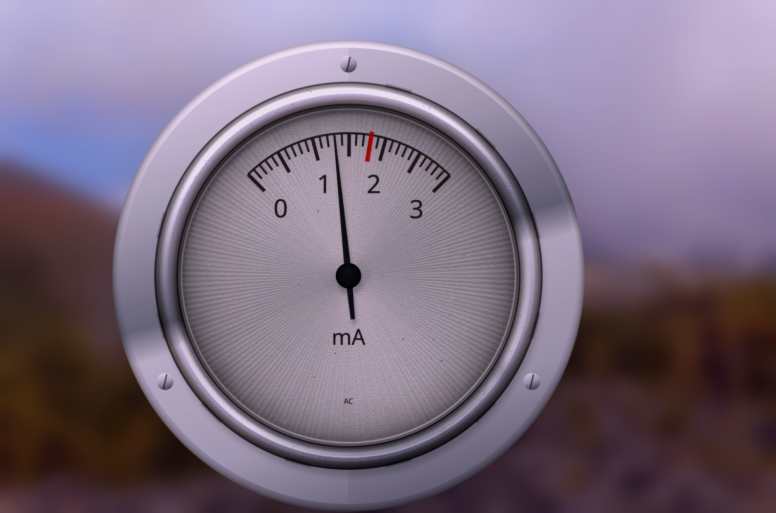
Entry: 1.3mA
